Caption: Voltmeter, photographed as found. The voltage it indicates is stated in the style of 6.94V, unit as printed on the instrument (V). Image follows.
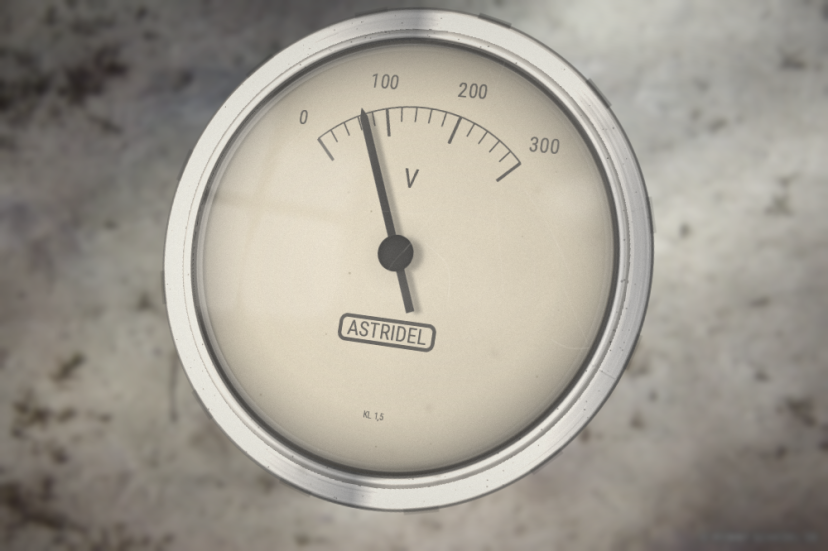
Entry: 70V
